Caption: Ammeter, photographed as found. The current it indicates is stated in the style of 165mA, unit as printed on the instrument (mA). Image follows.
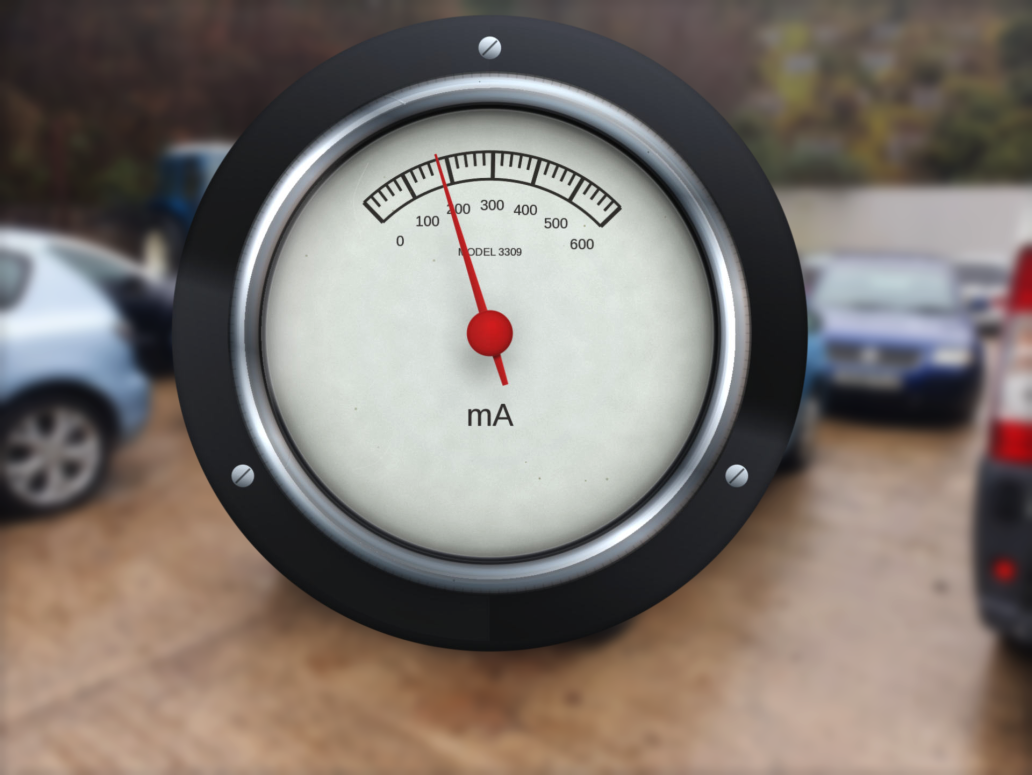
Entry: 180mA
